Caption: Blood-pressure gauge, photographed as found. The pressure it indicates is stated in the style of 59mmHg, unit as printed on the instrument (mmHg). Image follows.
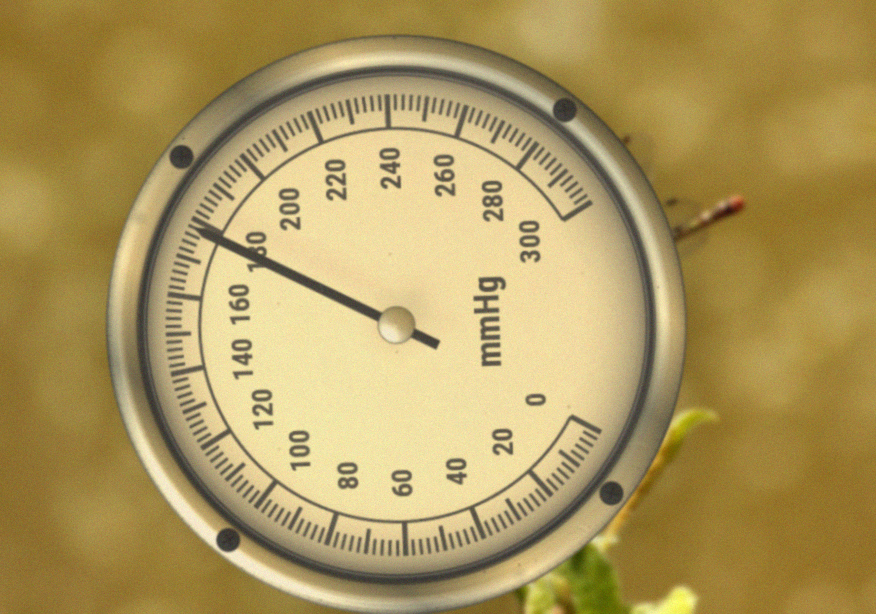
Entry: 178mmHg
